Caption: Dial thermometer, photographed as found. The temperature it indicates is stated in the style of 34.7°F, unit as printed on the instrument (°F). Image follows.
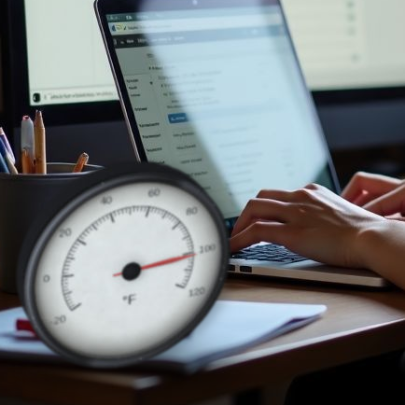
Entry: 100°F
